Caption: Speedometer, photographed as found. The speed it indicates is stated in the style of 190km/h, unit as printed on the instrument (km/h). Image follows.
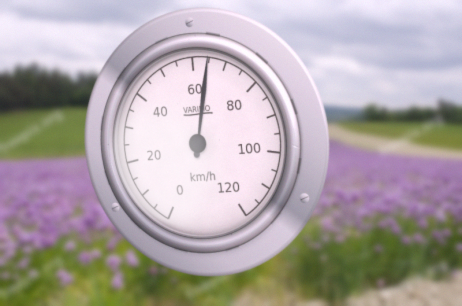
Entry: 65km/h
